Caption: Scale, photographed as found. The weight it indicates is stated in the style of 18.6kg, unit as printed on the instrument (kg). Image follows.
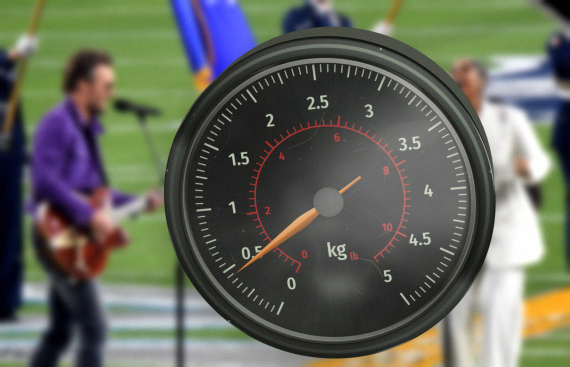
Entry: 0.45kg
